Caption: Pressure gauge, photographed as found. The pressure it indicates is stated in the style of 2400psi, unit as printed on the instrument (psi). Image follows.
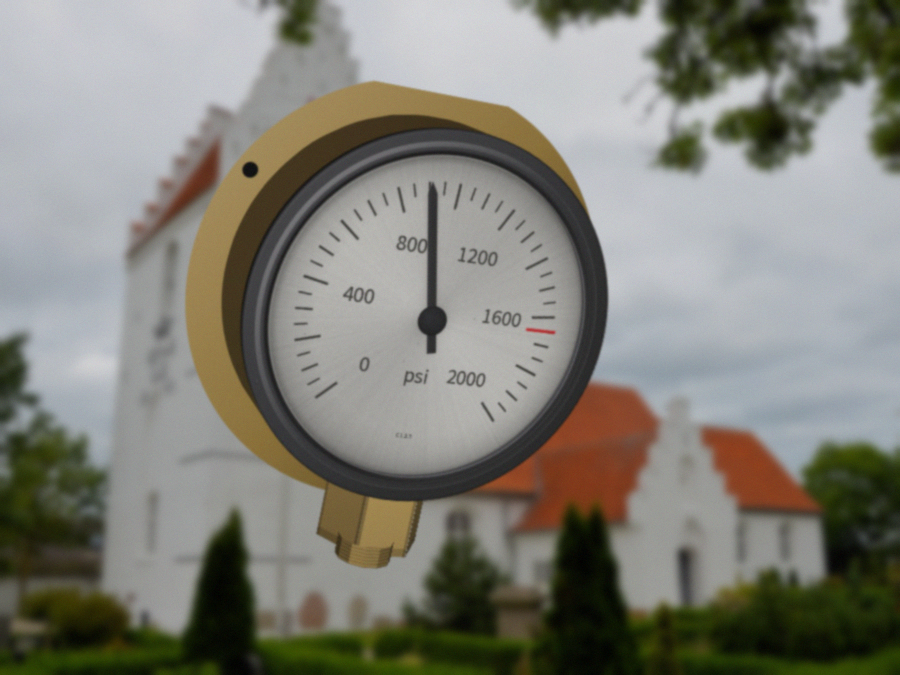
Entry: 900psi
